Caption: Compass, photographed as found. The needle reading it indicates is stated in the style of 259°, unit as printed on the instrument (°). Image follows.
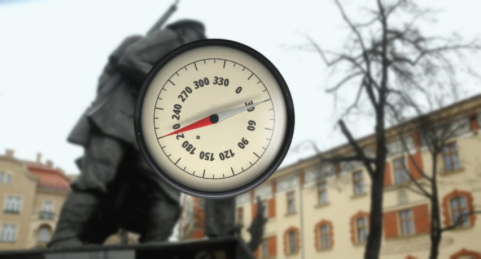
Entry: 210°
